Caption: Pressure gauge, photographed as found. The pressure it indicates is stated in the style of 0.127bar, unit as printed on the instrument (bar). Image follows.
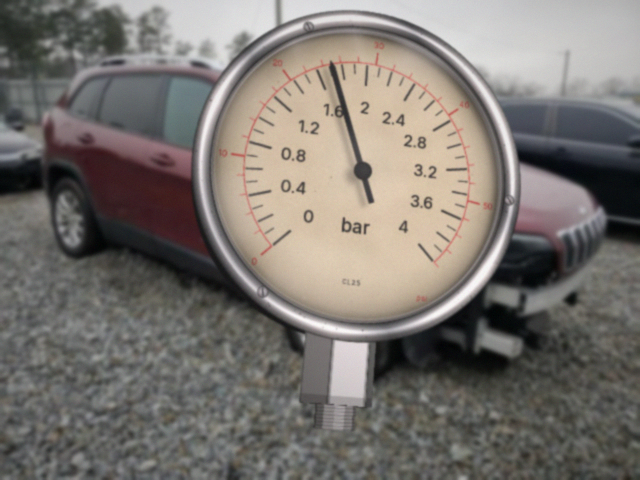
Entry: 1.7bar
